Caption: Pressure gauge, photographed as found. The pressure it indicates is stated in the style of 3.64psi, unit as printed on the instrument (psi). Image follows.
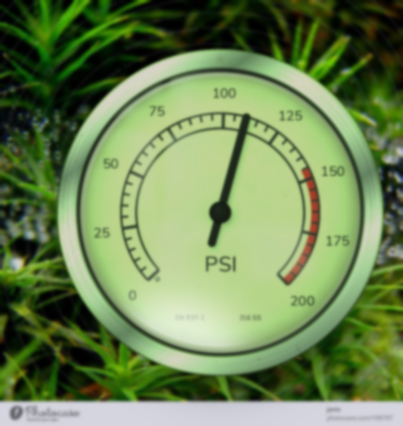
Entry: 110psi
